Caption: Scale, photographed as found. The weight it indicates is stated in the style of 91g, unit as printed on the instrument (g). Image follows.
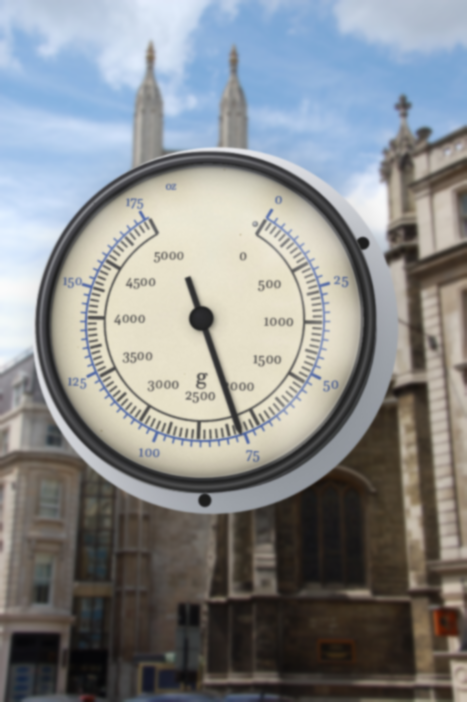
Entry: 2150g
